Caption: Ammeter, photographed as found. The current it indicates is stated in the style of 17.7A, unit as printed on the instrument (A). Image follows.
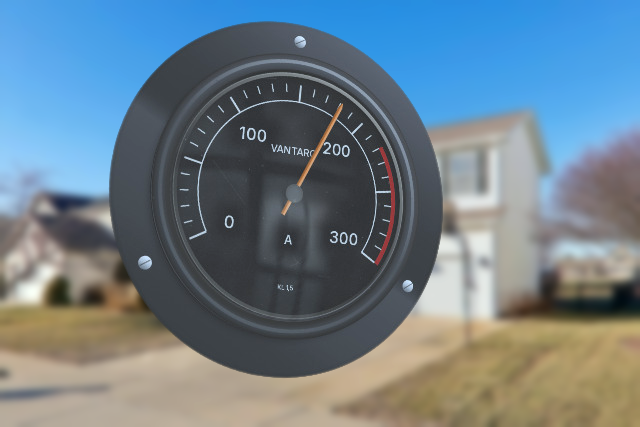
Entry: 180A
